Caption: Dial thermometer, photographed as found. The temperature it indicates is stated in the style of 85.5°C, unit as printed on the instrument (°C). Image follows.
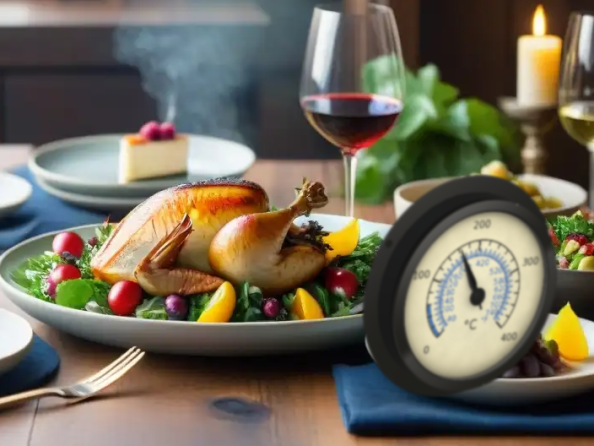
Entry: 160°C
